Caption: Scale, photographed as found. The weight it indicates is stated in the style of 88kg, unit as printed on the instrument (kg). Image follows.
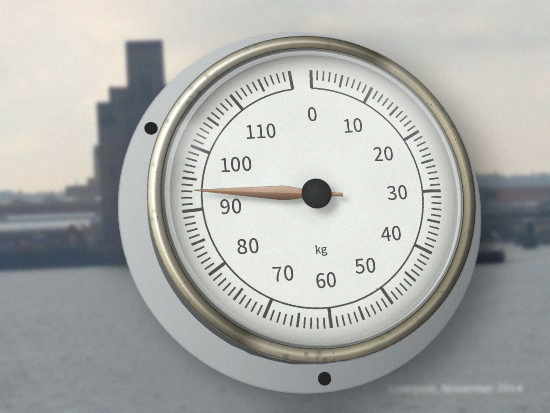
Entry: 93kg
